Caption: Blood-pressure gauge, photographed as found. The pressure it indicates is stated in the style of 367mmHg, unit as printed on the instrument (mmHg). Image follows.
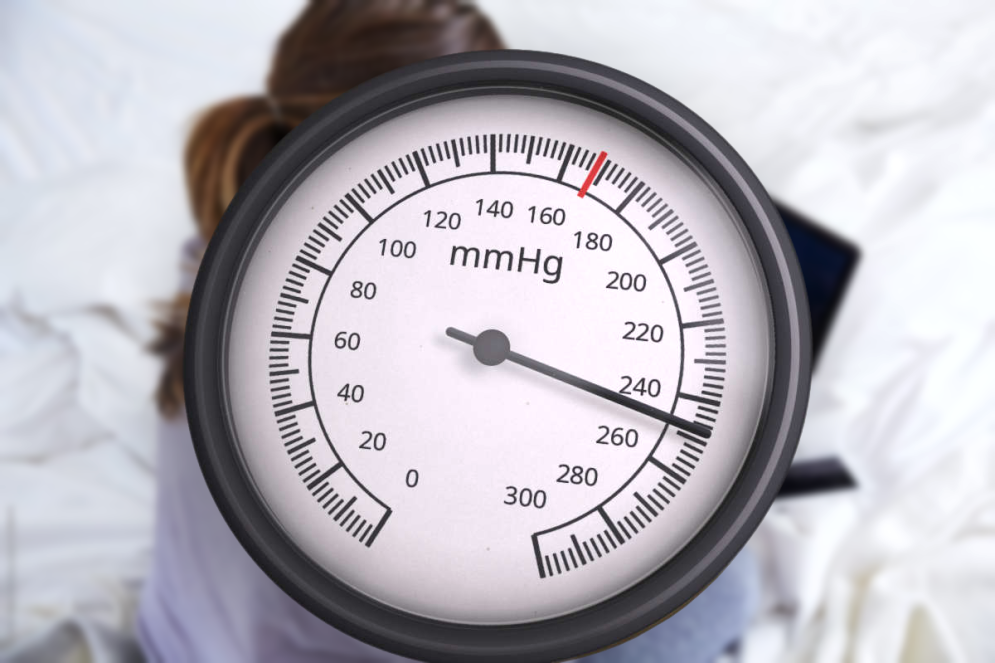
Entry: 248mmHg
